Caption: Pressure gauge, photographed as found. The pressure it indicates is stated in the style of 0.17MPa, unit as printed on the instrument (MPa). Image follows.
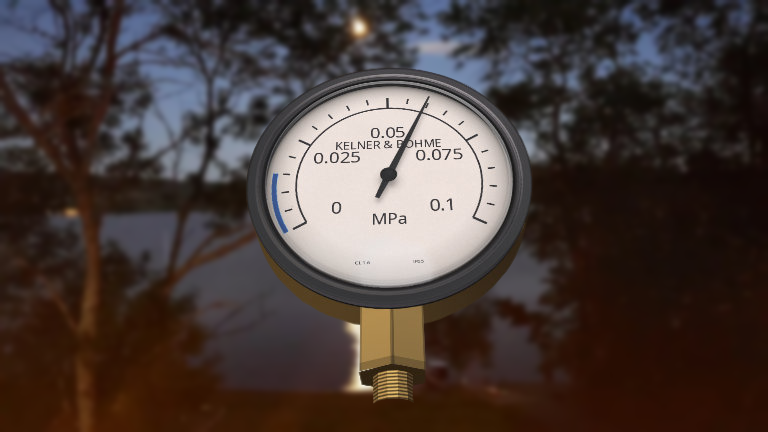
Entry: 0.06MPa
